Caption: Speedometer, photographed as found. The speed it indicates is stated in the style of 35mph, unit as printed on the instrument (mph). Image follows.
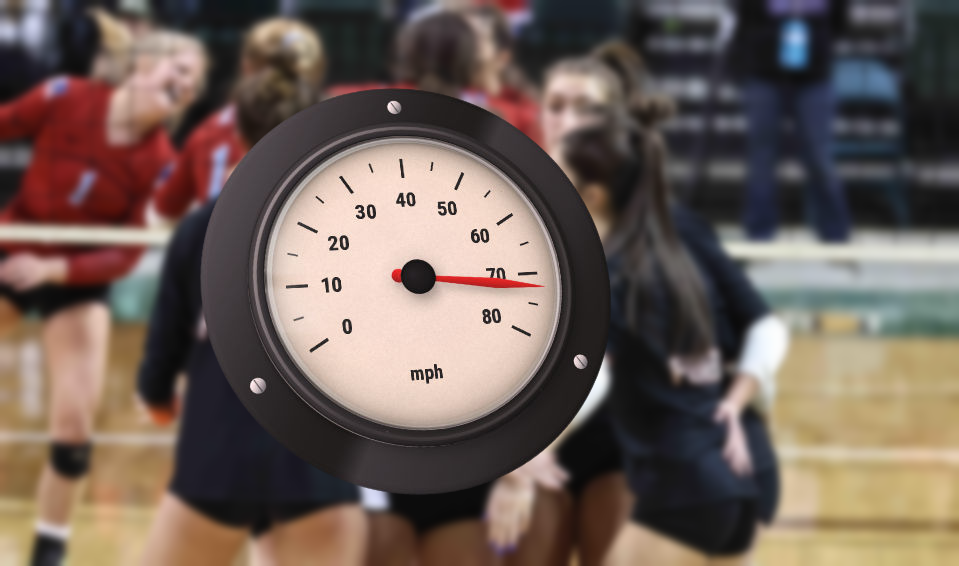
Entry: 72.5mph
